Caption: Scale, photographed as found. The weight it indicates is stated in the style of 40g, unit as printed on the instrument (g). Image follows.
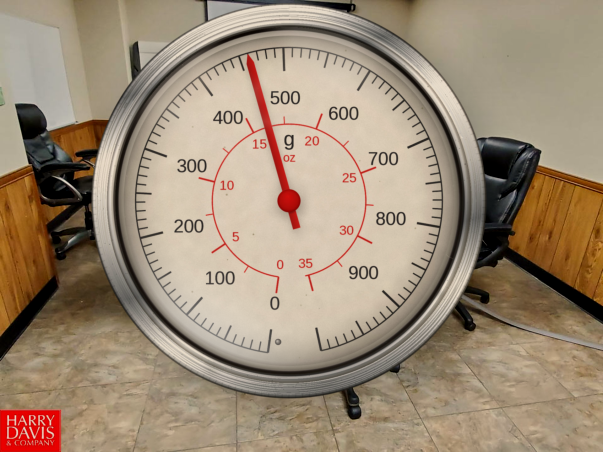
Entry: 460g
